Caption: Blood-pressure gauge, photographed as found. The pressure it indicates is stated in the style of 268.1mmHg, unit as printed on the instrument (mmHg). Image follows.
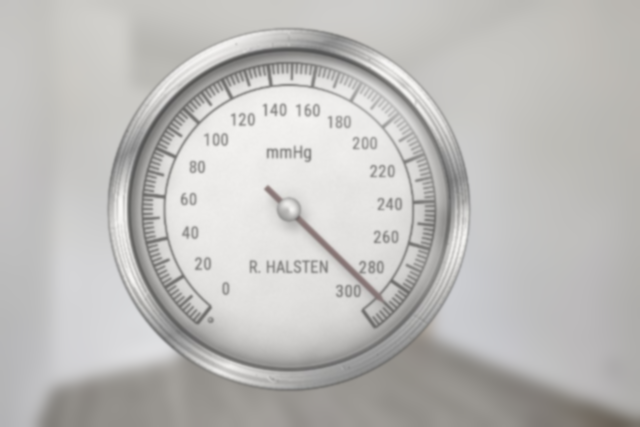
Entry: 290mmHg
